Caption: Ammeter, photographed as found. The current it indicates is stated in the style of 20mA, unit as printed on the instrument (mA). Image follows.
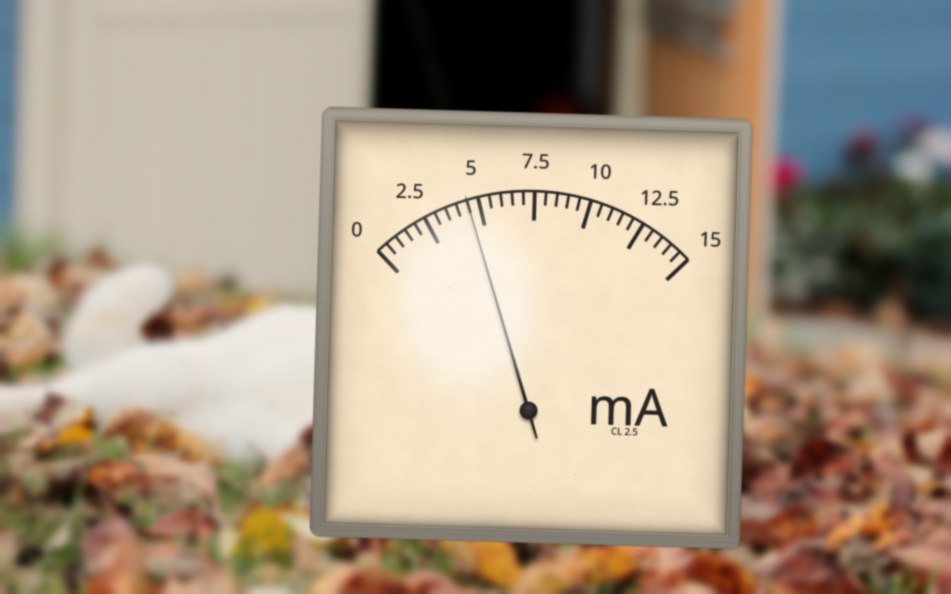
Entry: 4.5mA
